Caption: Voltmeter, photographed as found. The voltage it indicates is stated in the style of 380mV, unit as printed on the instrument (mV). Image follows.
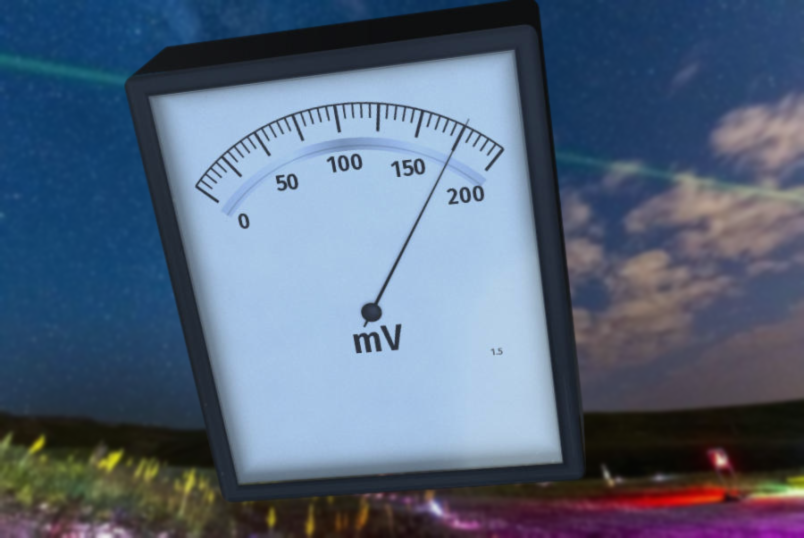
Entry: 175mV
